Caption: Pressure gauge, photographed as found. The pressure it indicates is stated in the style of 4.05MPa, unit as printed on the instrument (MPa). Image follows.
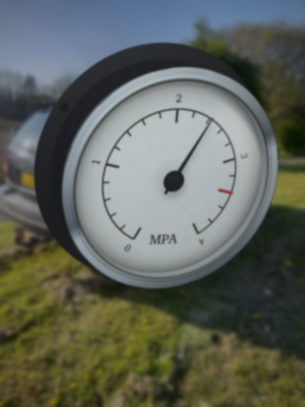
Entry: 2.4MPa
